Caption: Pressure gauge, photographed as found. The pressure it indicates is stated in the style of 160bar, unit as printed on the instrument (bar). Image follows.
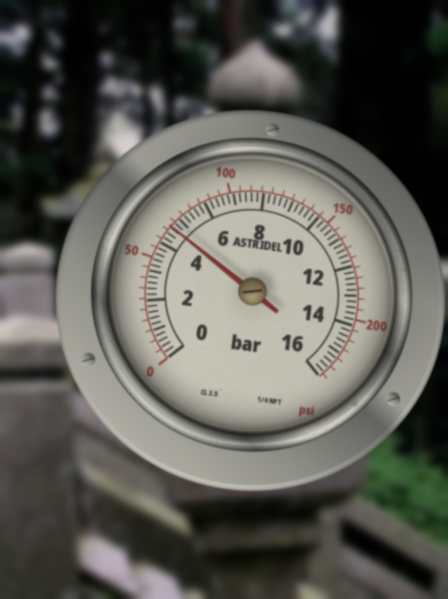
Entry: 4.6bar
